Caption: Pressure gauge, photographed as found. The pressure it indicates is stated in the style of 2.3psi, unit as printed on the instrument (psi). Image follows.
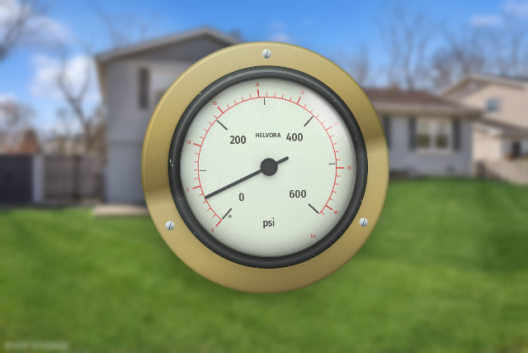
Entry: 50psi
